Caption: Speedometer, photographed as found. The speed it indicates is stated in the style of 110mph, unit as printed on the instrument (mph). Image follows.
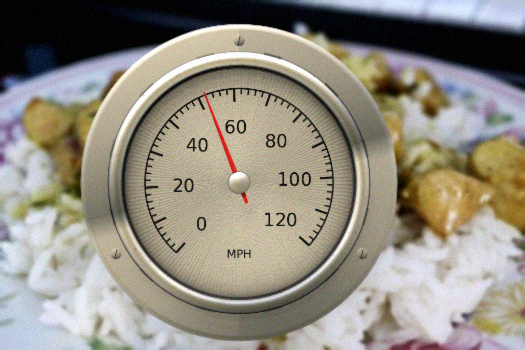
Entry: 52mph
